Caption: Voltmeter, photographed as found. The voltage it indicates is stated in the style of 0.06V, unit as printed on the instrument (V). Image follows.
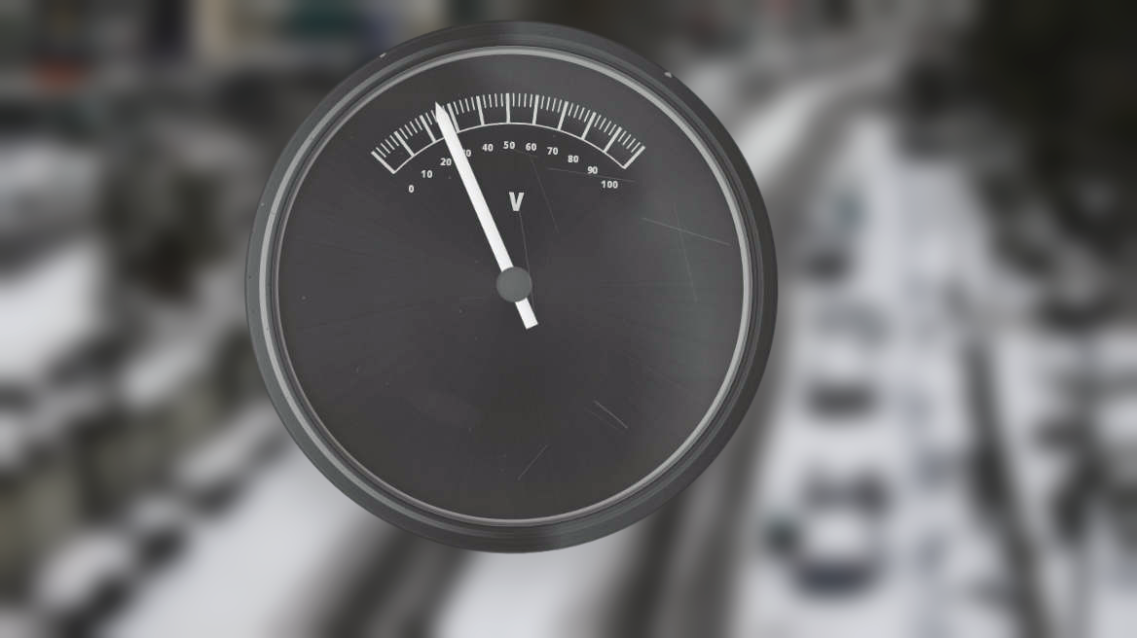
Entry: 26V
